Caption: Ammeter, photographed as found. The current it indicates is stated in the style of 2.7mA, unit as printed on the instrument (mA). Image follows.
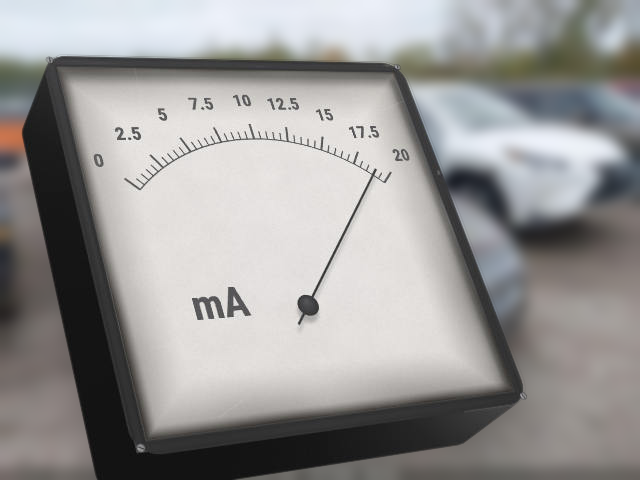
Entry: 19mA
